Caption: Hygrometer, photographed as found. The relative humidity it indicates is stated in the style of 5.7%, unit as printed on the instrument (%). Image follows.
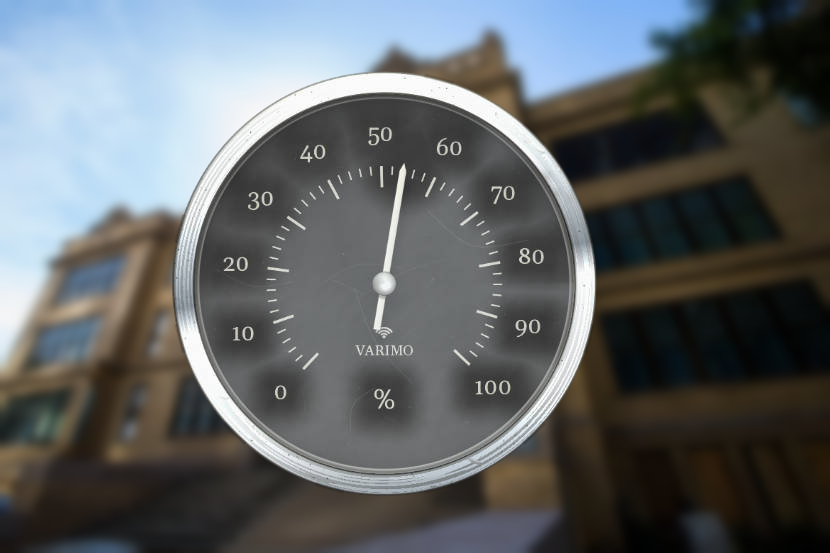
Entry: 54%
